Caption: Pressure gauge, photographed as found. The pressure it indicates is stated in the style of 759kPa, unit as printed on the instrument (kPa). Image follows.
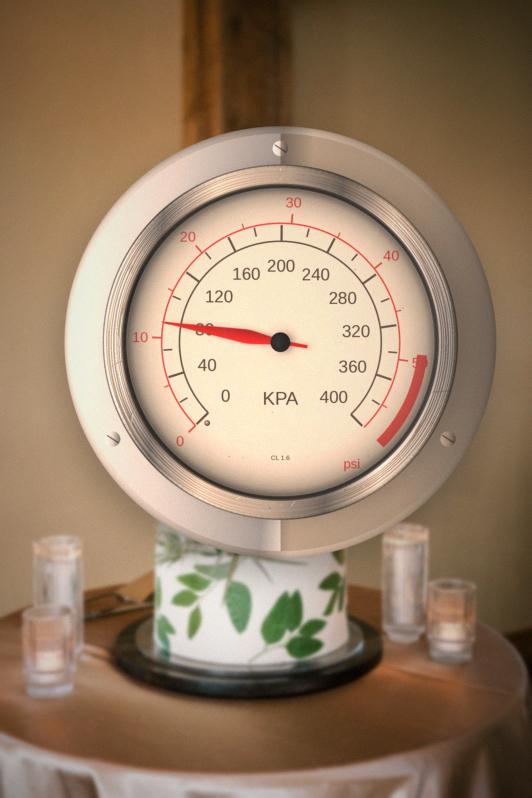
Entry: 80kPa
